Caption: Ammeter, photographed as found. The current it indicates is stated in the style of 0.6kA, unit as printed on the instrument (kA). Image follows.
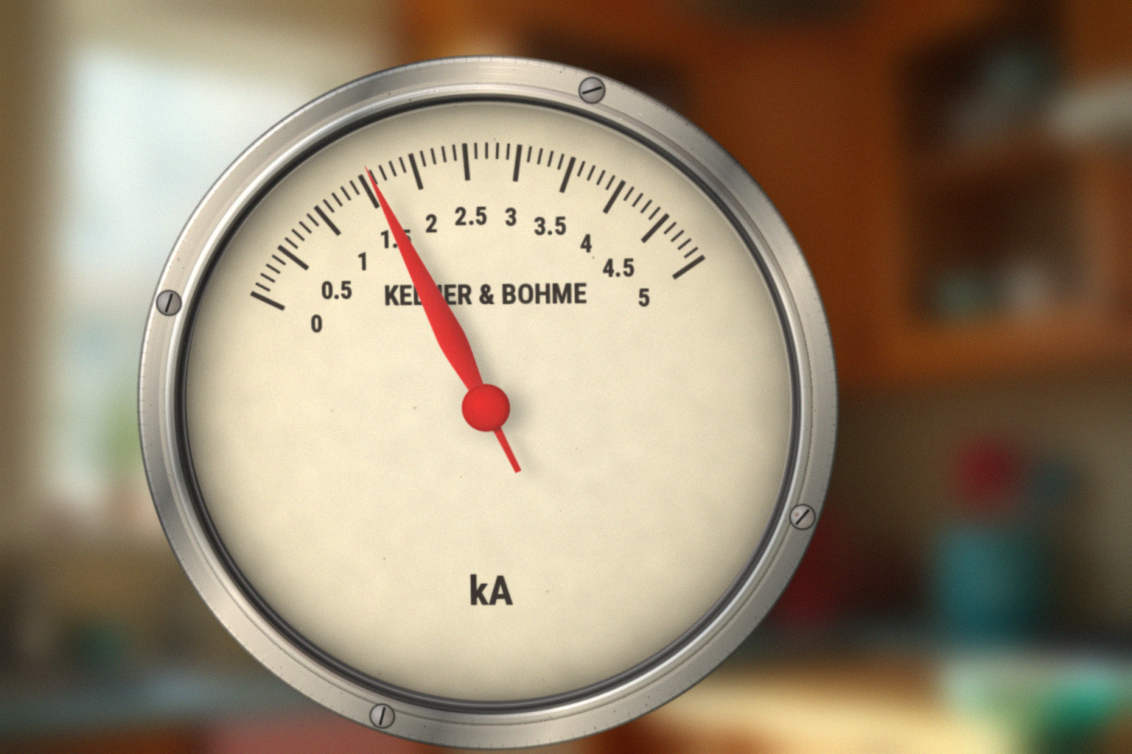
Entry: 1.6kA
